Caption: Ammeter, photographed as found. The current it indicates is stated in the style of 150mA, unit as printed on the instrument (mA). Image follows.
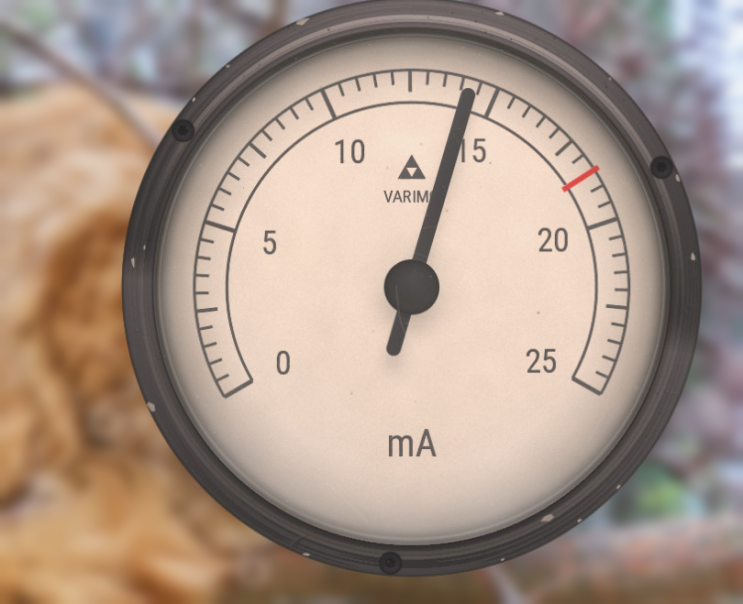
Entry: 14.25mA
